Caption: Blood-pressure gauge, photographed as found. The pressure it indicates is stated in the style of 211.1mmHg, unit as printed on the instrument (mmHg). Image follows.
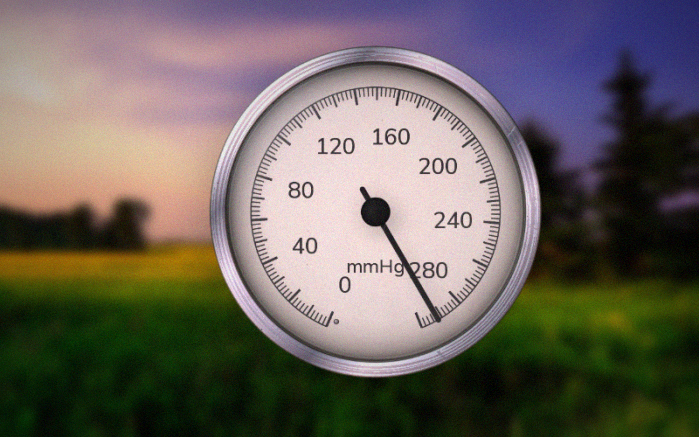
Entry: 292mmHg
